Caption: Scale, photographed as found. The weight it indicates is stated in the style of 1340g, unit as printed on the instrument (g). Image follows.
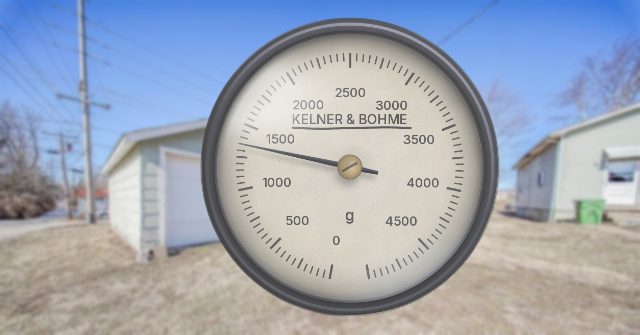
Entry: 1350g
